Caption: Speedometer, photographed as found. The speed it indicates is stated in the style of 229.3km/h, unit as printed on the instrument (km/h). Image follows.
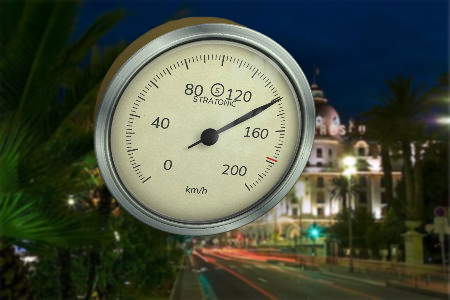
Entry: 140km/h
